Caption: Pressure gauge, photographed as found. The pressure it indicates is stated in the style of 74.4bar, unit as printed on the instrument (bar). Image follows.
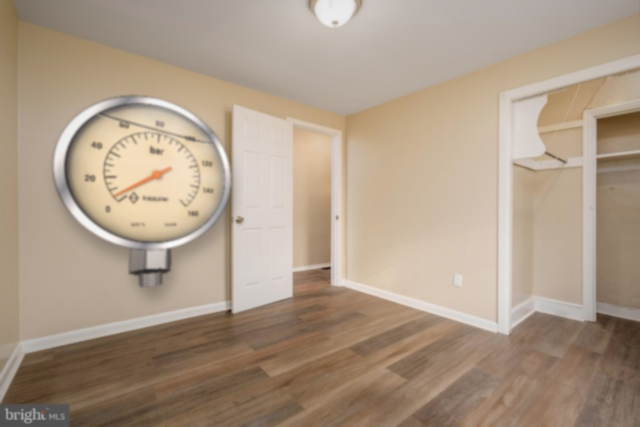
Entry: 5bar
